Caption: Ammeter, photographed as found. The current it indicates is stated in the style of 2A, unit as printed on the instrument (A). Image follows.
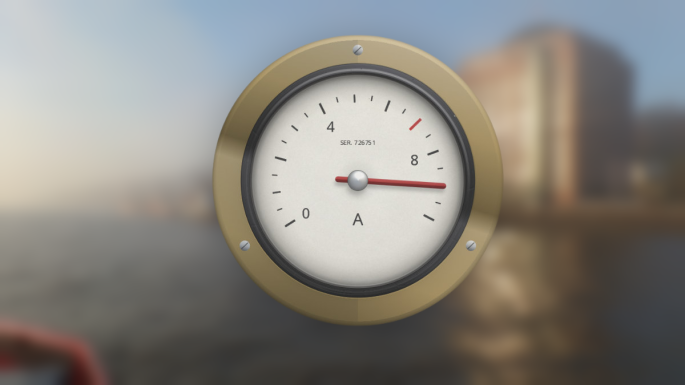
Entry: 9A
